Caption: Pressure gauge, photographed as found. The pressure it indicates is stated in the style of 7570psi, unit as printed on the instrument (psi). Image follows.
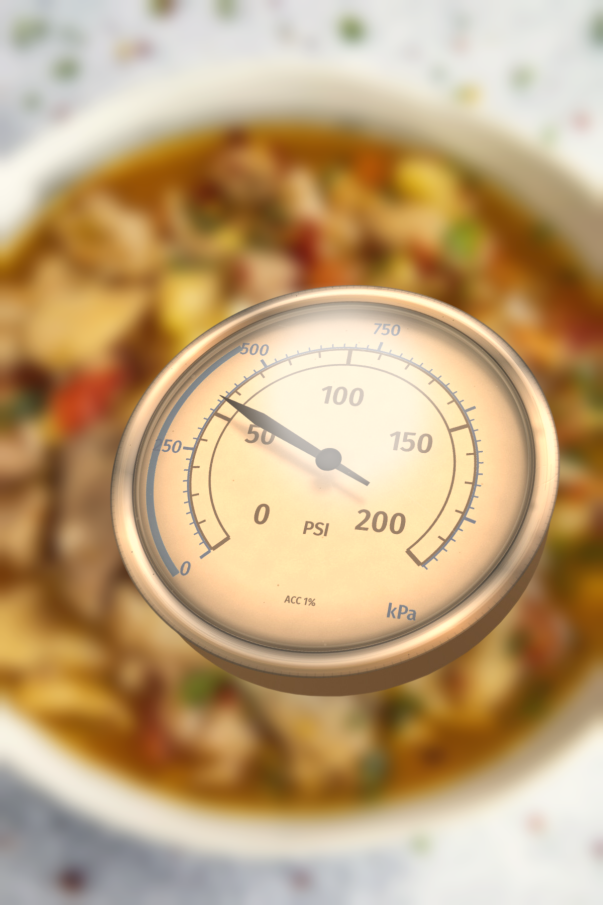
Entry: 55psi
